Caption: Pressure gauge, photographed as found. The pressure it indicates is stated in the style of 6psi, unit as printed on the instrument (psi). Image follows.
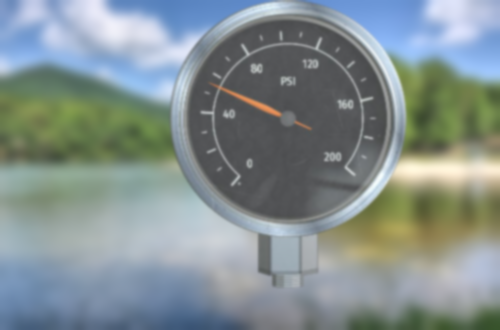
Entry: 55psi
